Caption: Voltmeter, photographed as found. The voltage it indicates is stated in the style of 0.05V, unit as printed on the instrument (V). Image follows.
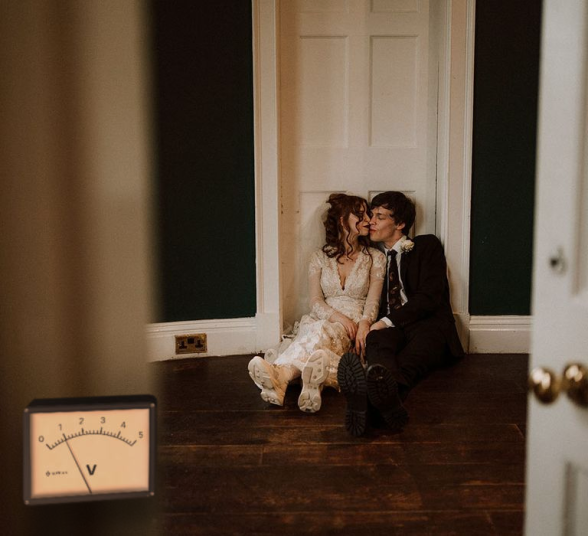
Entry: 1V
